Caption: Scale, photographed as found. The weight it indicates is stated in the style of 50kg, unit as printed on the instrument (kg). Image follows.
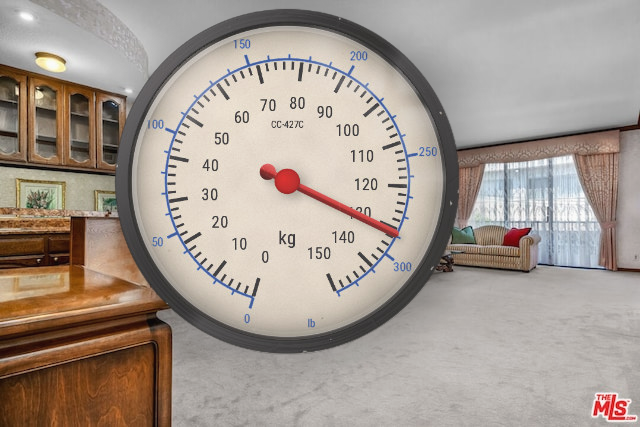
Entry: 131kg
